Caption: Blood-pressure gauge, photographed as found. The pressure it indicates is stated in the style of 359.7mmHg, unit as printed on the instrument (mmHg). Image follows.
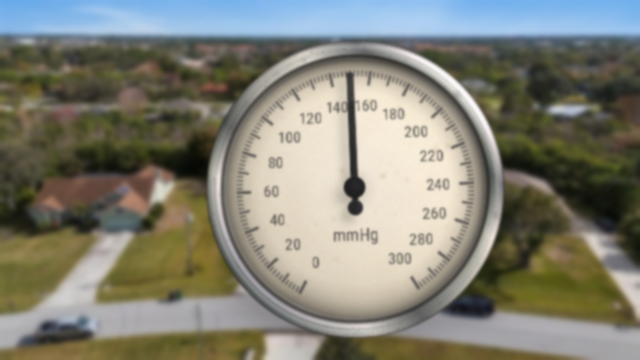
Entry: 150mmHg
